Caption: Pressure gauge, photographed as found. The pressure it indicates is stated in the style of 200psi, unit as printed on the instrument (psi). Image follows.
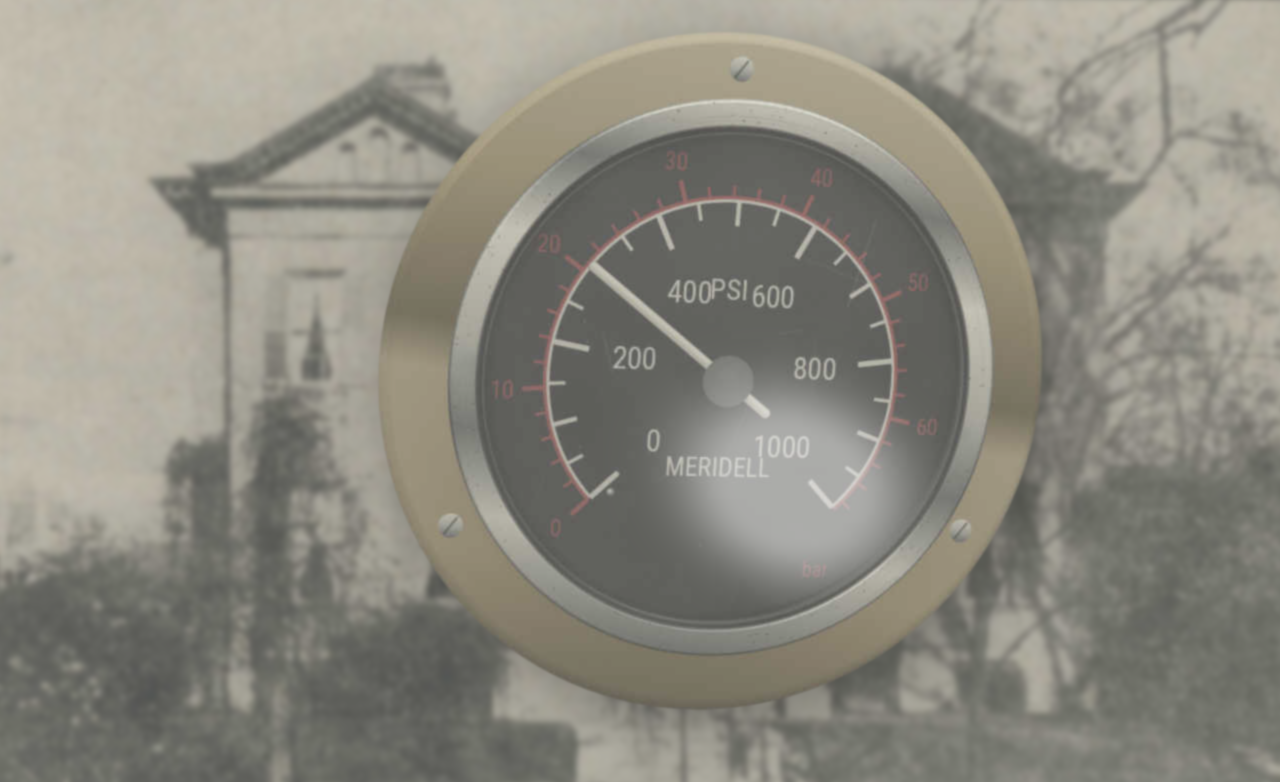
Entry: 300psi
